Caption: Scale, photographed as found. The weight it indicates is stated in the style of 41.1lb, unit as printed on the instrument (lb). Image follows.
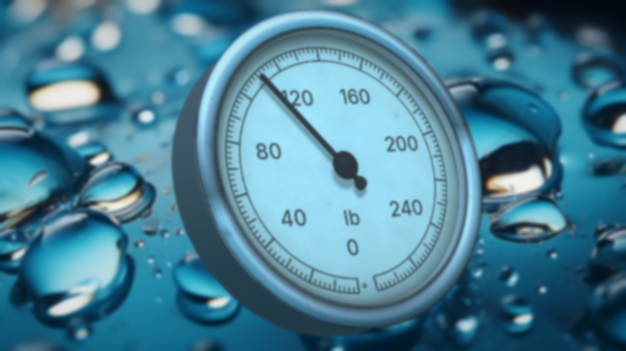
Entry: 110lb
